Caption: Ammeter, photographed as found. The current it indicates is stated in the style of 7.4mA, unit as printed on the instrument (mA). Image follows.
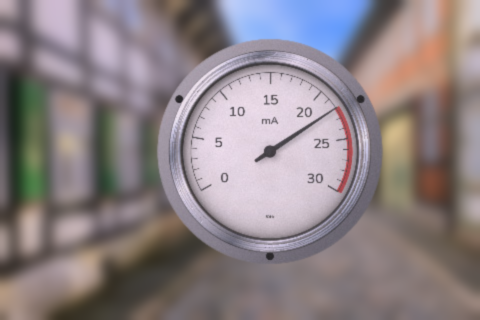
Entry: 22mA
